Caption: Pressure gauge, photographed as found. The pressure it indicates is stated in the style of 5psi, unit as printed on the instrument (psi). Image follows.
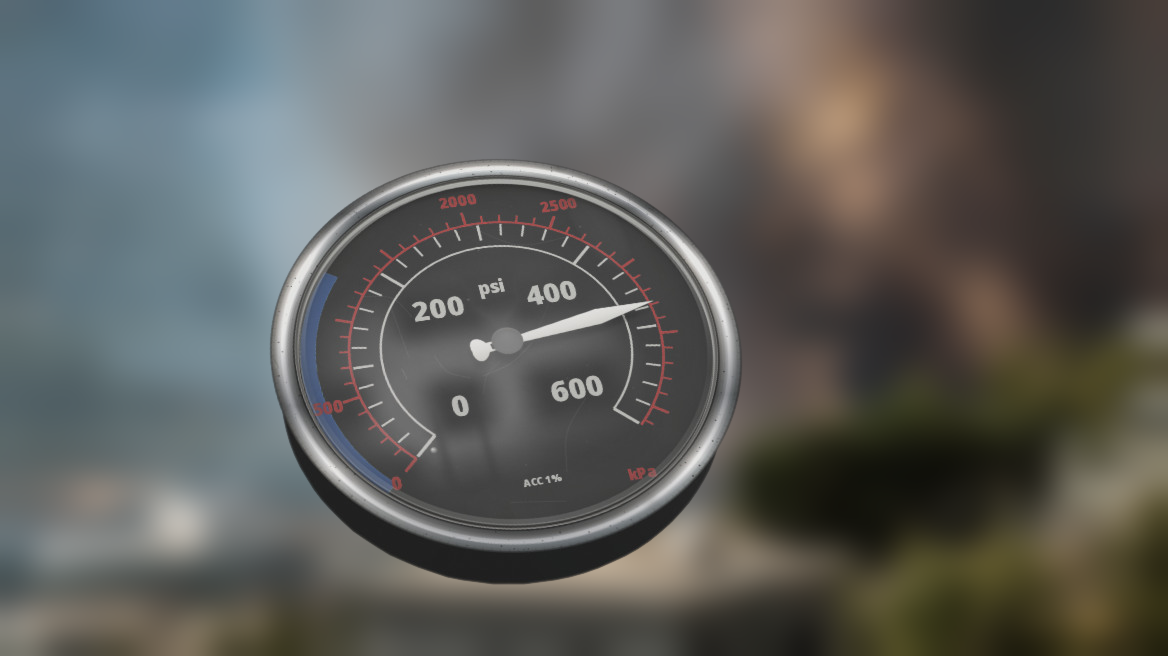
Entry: 480psi
